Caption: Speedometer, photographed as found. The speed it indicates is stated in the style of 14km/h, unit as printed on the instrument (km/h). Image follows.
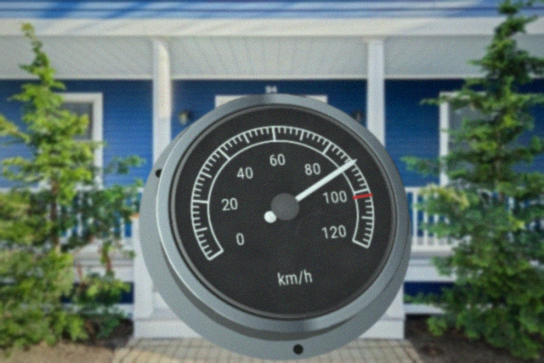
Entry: 90km/h
